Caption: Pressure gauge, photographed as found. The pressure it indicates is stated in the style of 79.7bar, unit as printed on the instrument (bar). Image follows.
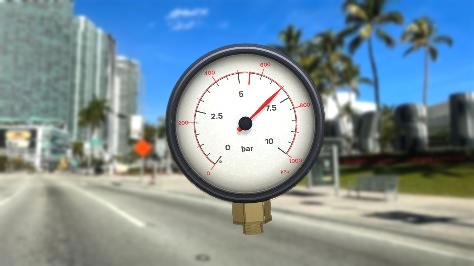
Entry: 7bar
